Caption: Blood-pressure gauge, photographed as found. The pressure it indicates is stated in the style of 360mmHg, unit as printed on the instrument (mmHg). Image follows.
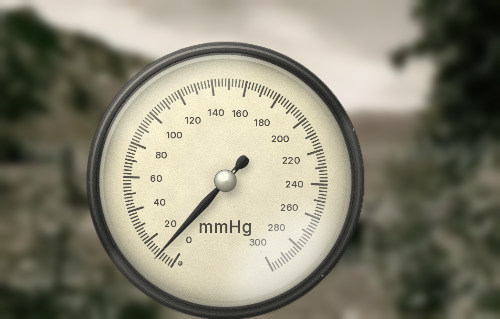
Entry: 10mmHg
